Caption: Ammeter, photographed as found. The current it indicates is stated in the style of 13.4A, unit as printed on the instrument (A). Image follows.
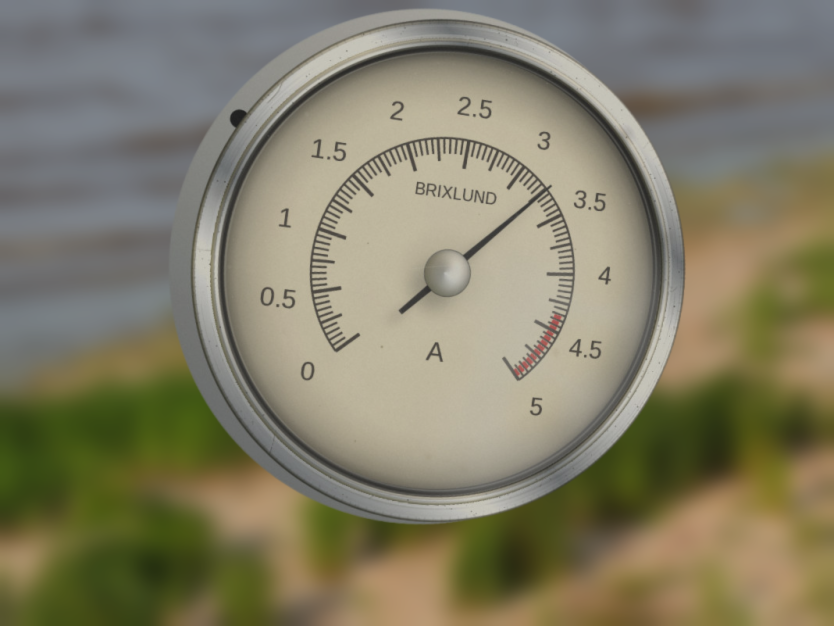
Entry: 3.25A
